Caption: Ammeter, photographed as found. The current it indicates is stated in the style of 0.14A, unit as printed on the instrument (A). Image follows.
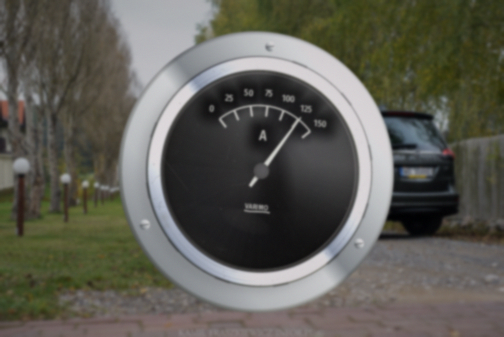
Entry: 125A
